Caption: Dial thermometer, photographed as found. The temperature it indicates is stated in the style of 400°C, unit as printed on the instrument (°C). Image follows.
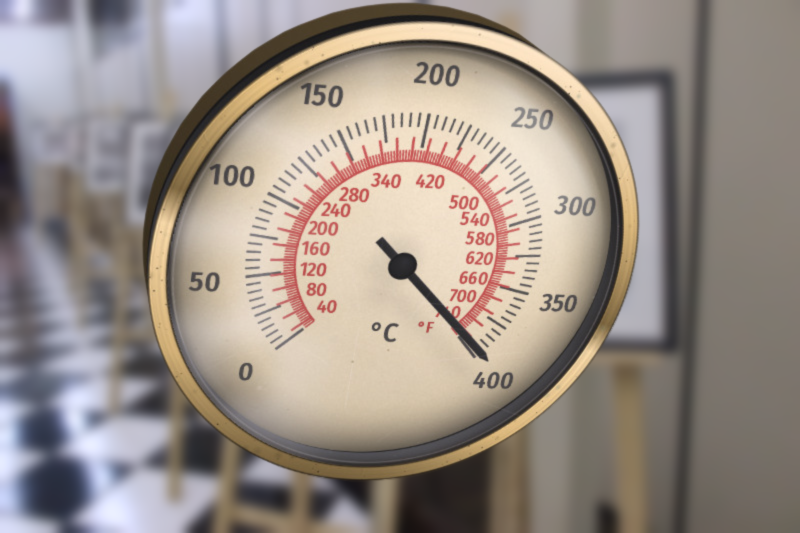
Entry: 395°C
